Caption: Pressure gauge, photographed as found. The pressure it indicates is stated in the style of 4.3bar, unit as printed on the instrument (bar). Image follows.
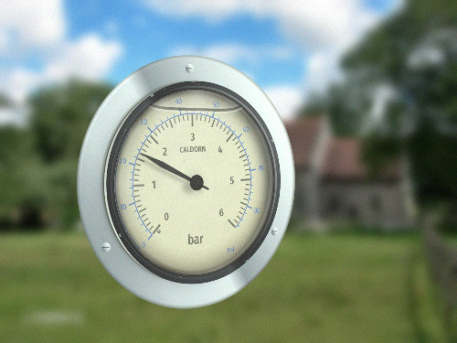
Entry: 1.6bar
